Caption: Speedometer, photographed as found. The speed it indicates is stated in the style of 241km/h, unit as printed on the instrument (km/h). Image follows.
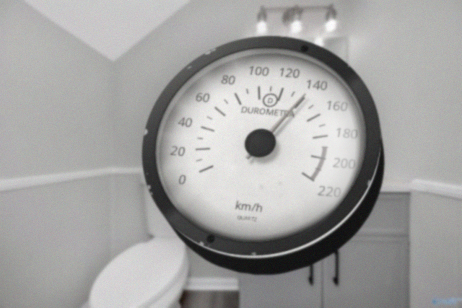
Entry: 140km/h
